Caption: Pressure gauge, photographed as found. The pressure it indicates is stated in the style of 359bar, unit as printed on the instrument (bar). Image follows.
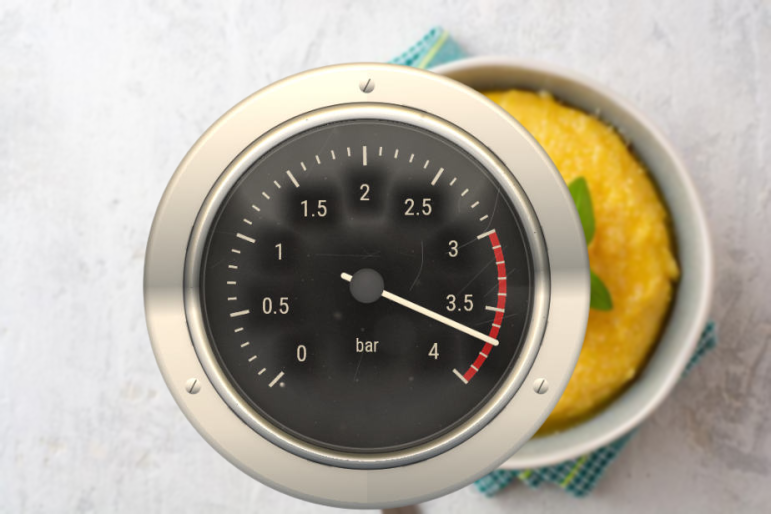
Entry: 3.7bar
